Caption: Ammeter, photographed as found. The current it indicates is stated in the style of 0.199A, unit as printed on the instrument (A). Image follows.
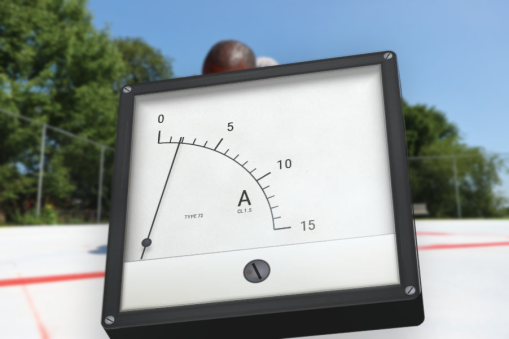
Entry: 2A
